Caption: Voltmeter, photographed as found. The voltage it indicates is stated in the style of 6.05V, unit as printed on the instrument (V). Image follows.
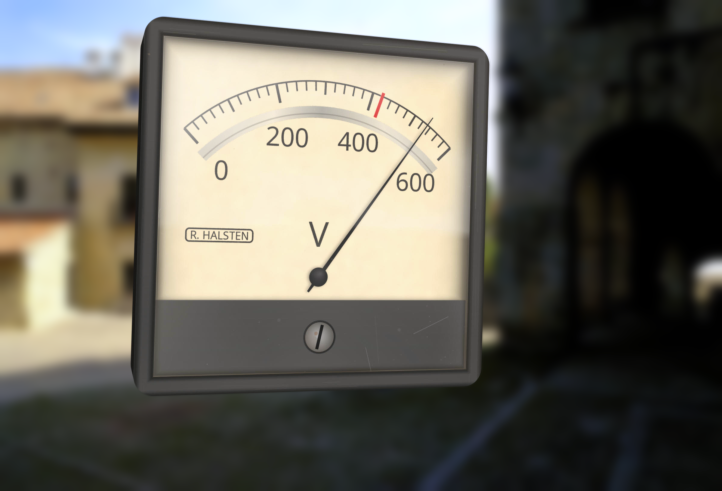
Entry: 530V
